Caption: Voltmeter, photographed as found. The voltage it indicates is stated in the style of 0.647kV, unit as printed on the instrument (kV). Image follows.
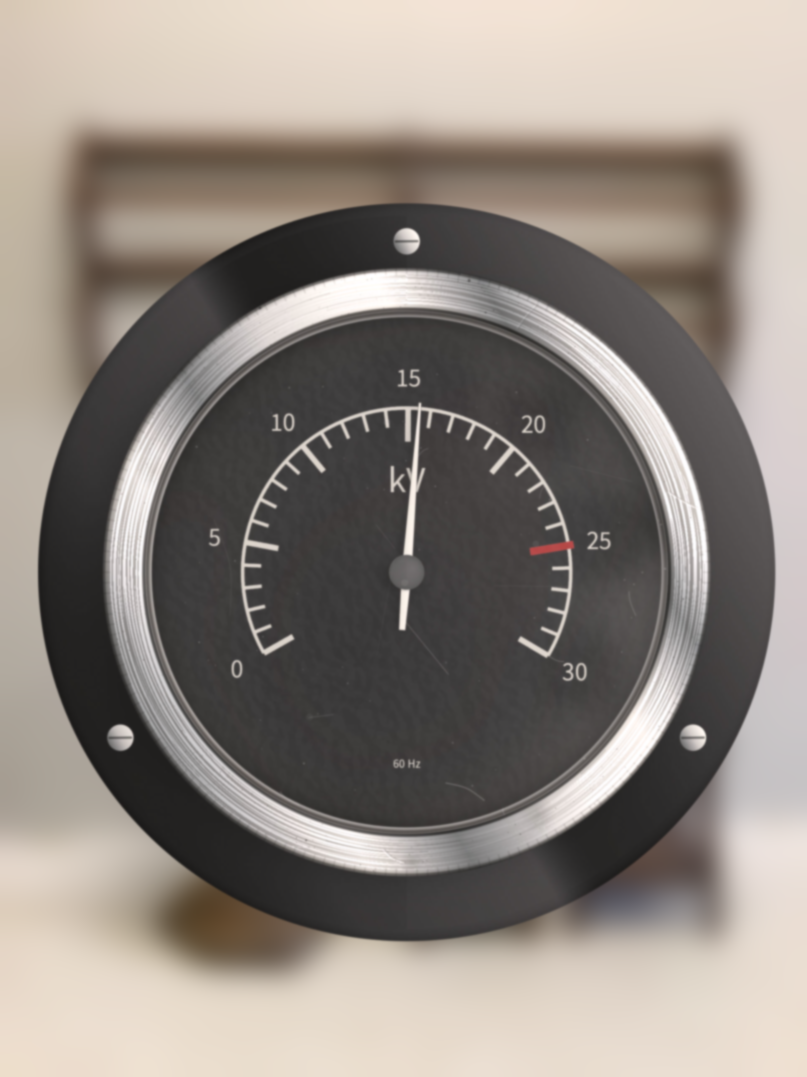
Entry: 15.5kV
